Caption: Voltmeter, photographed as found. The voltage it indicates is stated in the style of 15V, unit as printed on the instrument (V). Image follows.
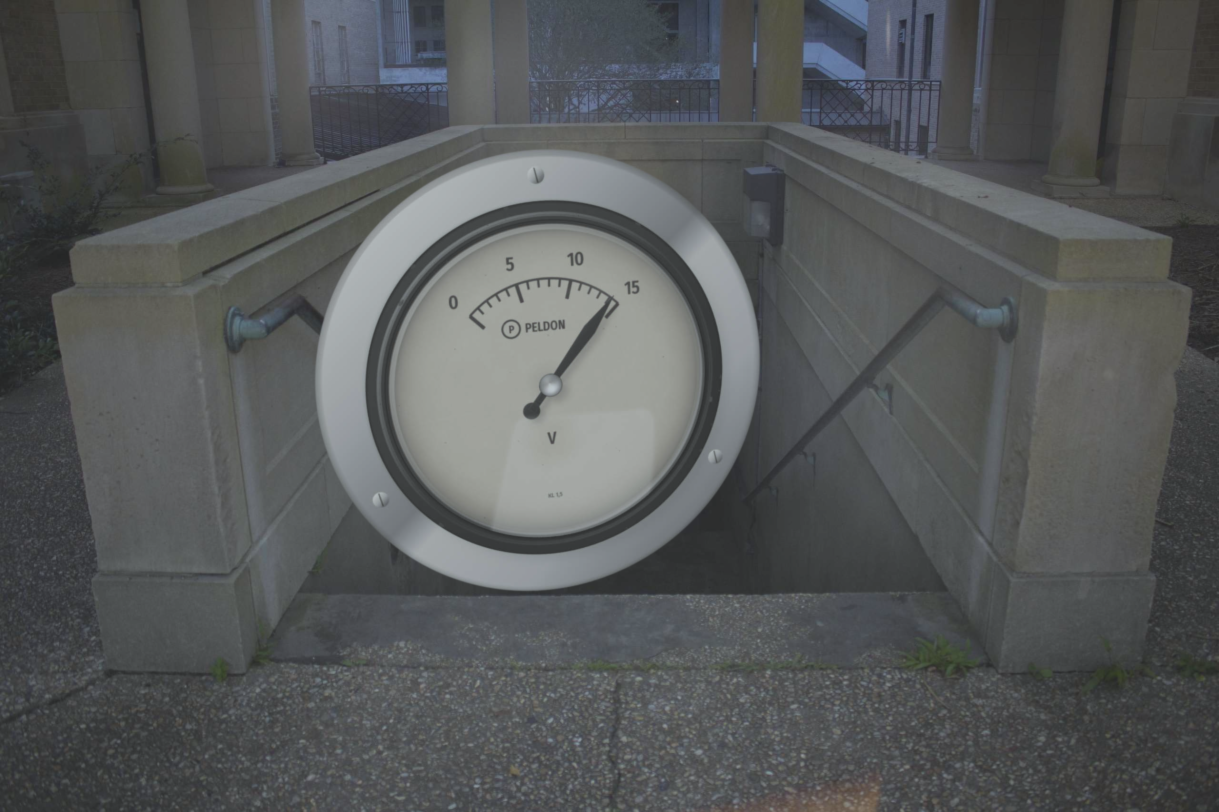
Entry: 14V
